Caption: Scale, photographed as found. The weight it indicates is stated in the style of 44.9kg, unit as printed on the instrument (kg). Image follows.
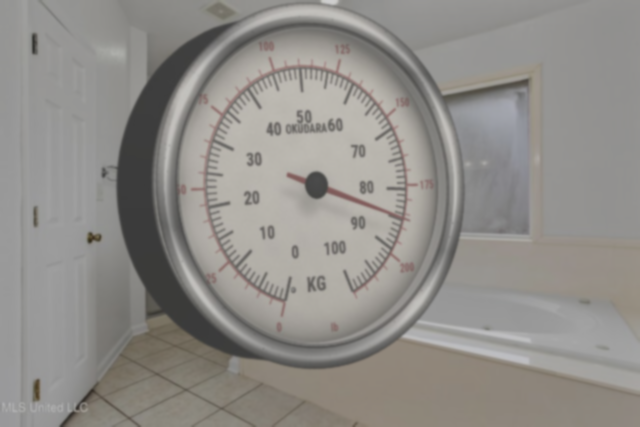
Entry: 85kg
